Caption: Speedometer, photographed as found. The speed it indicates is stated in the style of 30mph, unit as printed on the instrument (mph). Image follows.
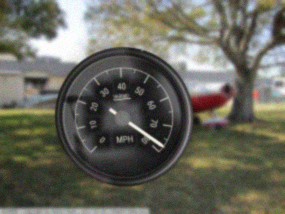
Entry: 77.5mph
